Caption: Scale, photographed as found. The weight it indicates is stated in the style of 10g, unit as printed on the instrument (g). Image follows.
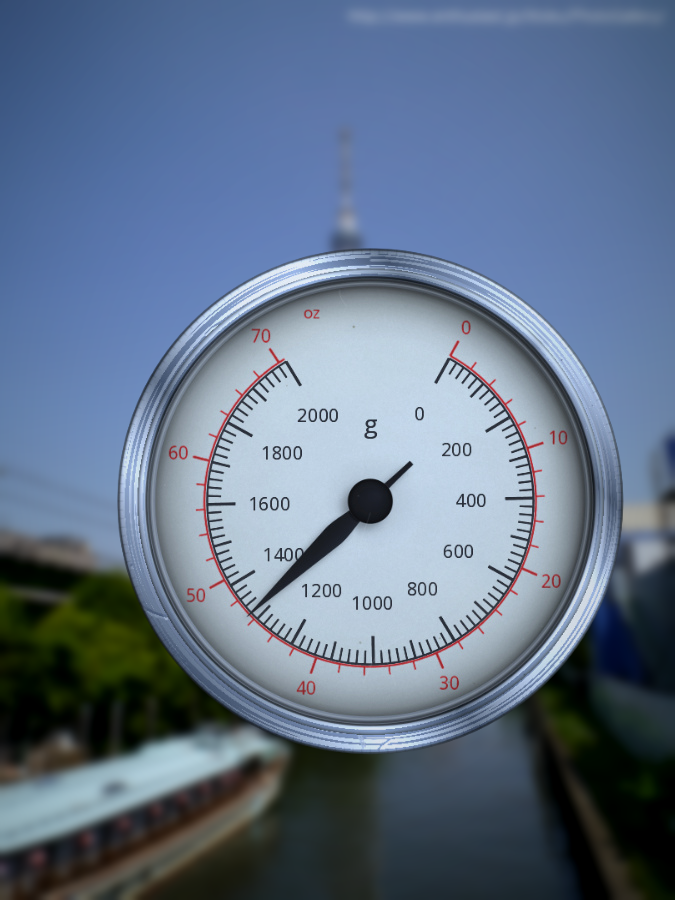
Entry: 1320g
